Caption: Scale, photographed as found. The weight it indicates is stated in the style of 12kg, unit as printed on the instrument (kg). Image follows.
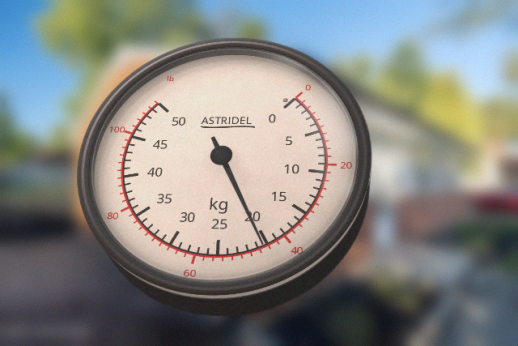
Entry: 20.5kg
